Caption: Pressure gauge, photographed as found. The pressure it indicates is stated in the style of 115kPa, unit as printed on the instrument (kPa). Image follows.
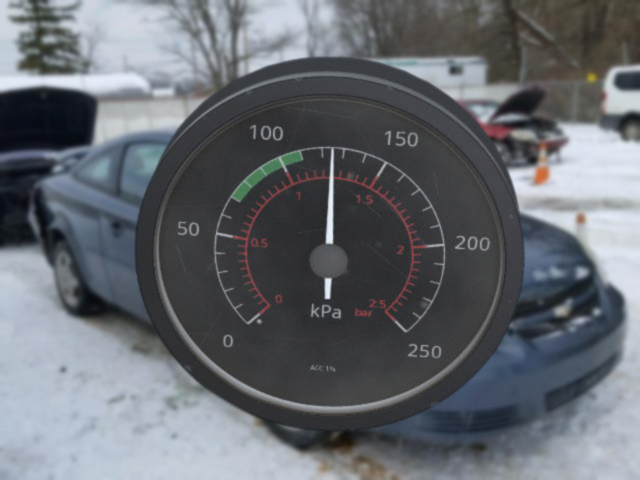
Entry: 125kPa
